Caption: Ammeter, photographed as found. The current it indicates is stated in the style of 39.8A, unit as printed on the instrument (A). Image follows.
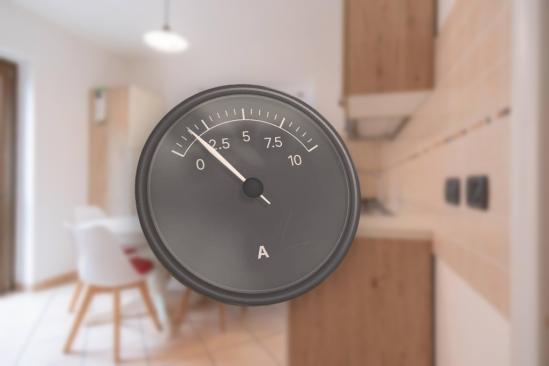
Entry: 1.5A
